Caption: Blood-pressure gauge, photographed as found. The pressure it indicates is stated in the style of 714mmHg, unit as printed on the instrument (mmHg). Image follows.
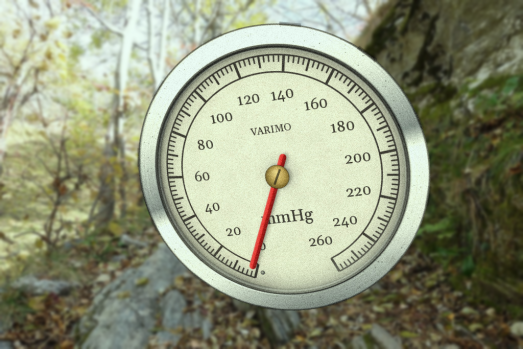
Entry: 2mmHg
